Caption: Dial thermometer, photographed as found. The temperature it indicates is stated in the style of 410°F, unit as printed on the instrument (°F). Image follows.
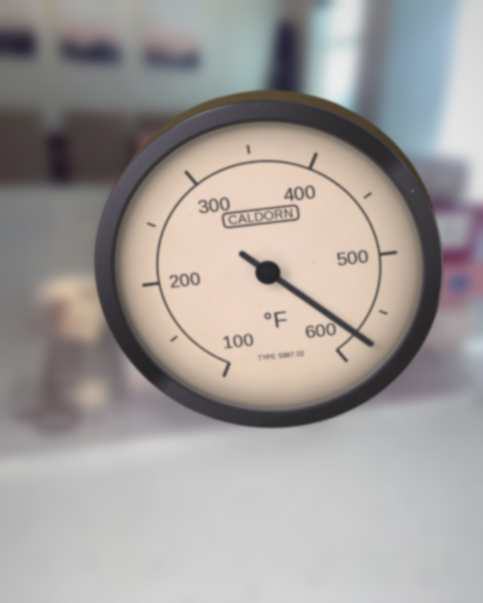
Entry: 575°F
